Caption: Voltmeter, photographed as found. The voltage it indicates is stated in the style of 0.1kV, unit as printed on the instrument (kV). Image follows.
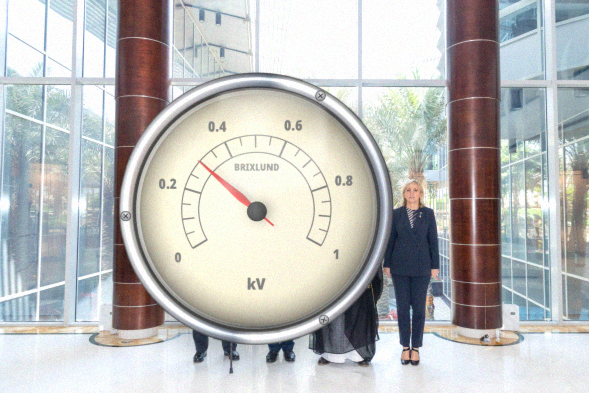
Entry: 0.3kV
